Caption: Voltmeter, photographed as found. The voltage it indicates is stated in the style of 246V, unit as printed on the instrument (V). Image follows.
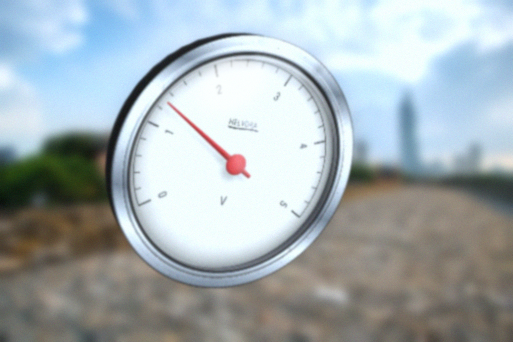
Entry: 1.3V
